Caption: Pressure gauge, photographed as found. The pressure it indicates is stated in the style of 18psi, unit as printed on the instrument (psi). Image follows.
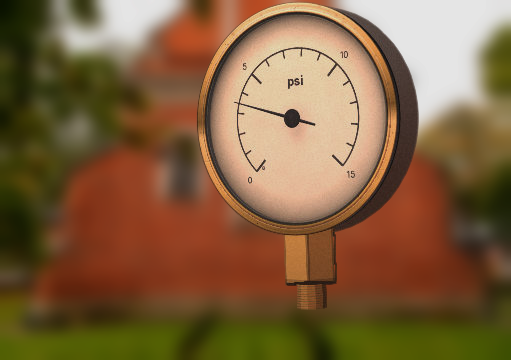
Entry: 3.5psi
